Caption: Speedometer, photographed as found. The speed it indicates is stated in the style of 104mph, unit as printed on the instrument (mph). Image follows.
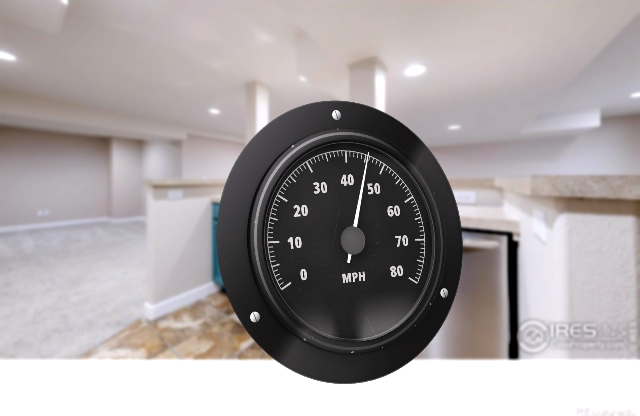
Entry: 45mph
